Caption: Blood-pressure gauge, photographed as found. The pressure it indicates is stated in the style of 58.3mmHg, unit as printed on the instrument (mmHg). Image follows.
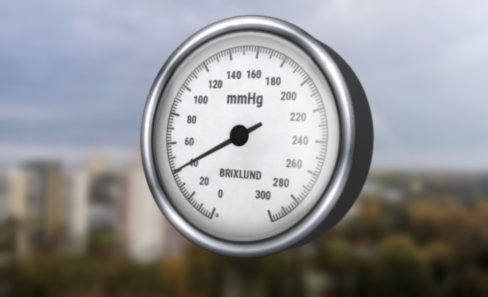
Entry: 40mmHg
